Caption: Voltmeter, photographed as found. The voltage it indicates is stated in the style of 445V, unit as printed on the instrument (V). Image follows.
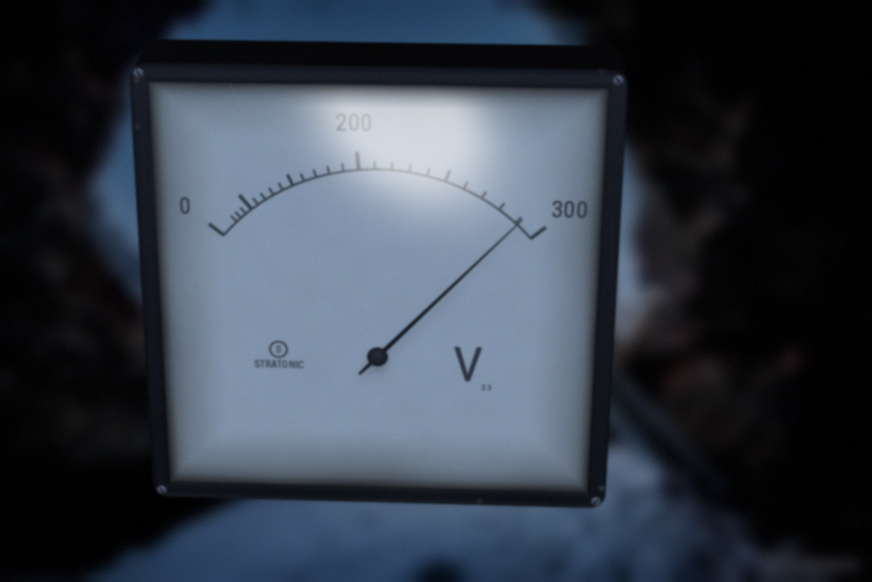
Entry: 290V
